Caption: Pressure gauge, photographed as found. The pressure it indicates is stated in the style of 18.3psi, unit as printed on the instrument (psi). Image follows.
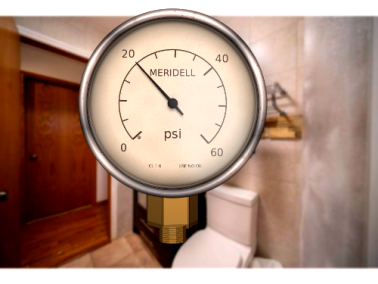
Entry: 20psi
